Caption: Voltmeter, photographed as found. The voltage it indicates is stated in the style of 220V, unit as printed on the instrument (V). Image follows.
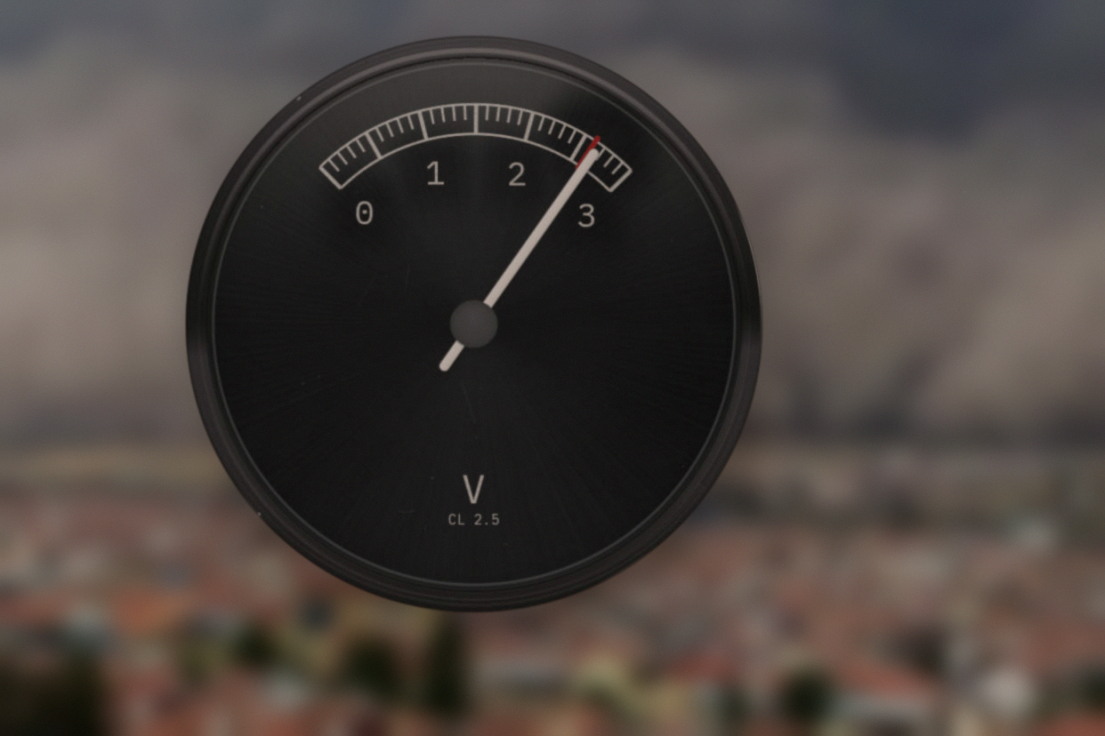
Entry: 2.65V
